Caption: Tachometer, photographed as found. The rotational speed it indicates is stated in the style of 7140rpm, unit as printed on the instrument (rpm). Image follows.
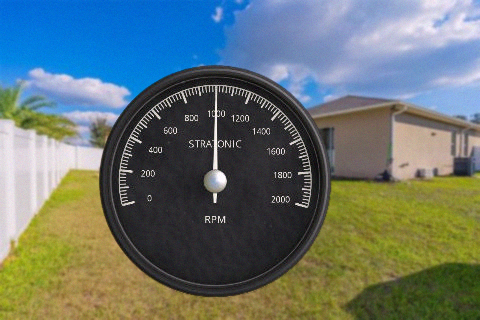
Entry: 1000rpm
